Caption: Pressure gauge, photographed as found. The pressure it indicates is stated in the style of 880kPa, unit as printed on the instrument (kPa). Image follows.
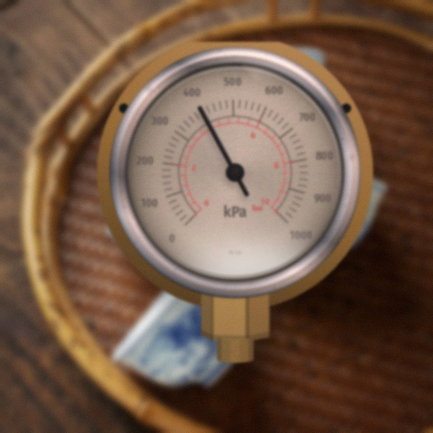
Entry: 400kPa
